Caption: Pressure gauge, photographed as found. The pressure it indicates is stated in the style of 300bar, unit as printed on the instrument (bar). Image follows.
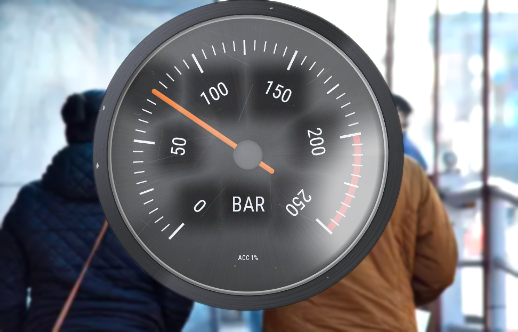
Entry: 75bar
